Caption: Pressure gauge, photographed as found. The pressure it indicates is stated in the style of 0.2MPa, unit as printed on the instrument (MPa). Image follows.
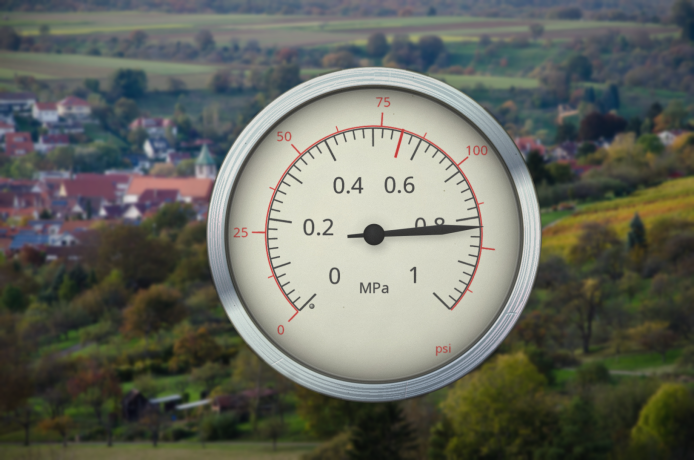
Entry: 0.82MPa
